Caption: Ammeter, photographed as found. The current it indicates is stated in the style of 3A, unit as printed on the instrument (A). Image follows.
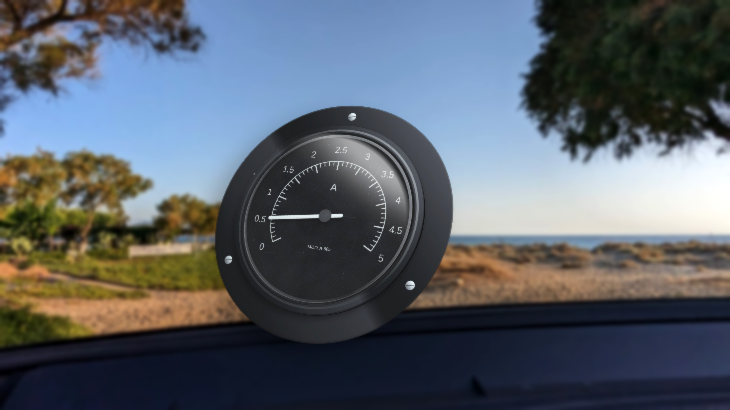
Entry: 0.5A
